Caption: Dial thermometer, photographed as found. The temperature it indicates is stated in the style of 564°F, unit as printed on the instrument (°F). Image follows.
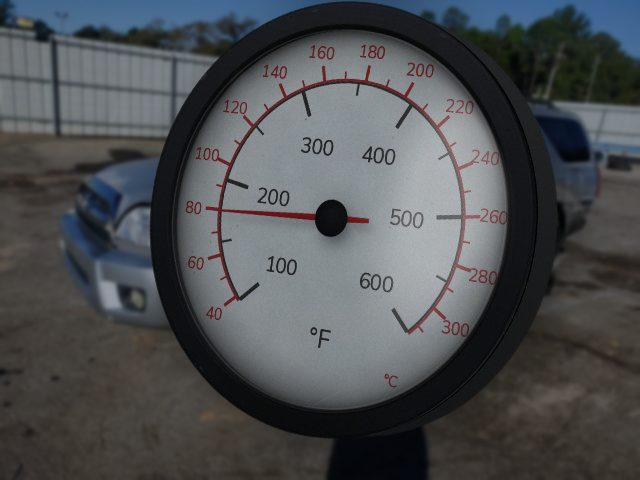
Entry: 175°F
